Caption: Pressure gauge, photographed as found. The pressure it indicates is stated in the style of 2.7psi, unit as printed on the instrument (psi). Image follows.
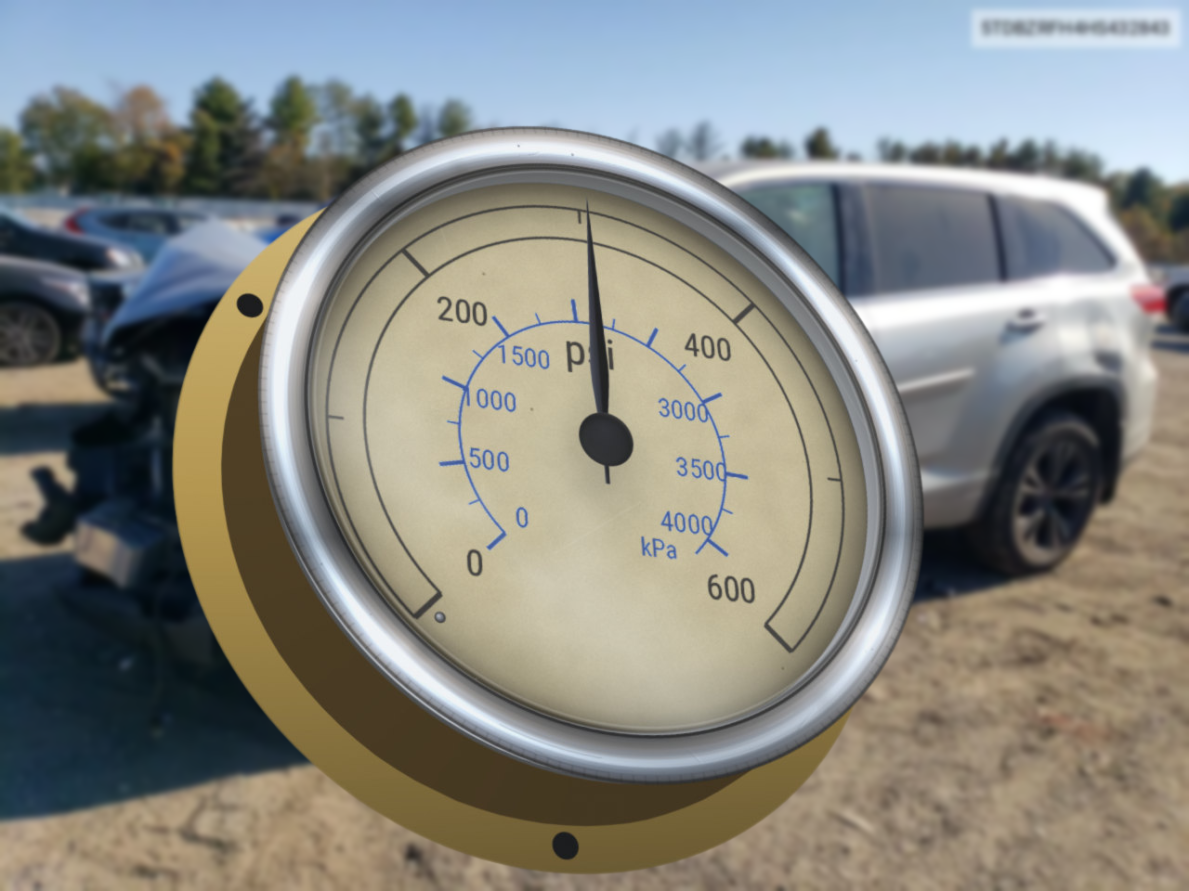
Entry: 300psi
